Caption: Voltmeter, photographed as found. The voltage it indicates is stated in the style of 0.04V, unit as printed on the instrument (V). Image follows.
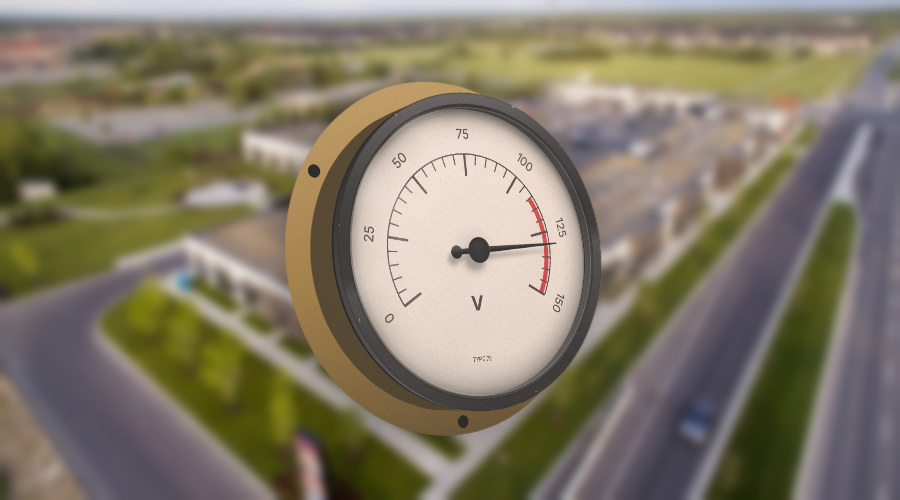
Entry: 130V
